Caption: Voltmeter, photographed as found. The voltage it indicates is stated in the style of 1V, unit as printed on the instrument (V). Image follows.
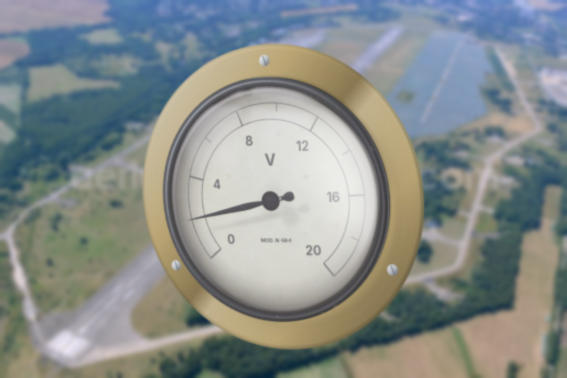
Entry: 2V
